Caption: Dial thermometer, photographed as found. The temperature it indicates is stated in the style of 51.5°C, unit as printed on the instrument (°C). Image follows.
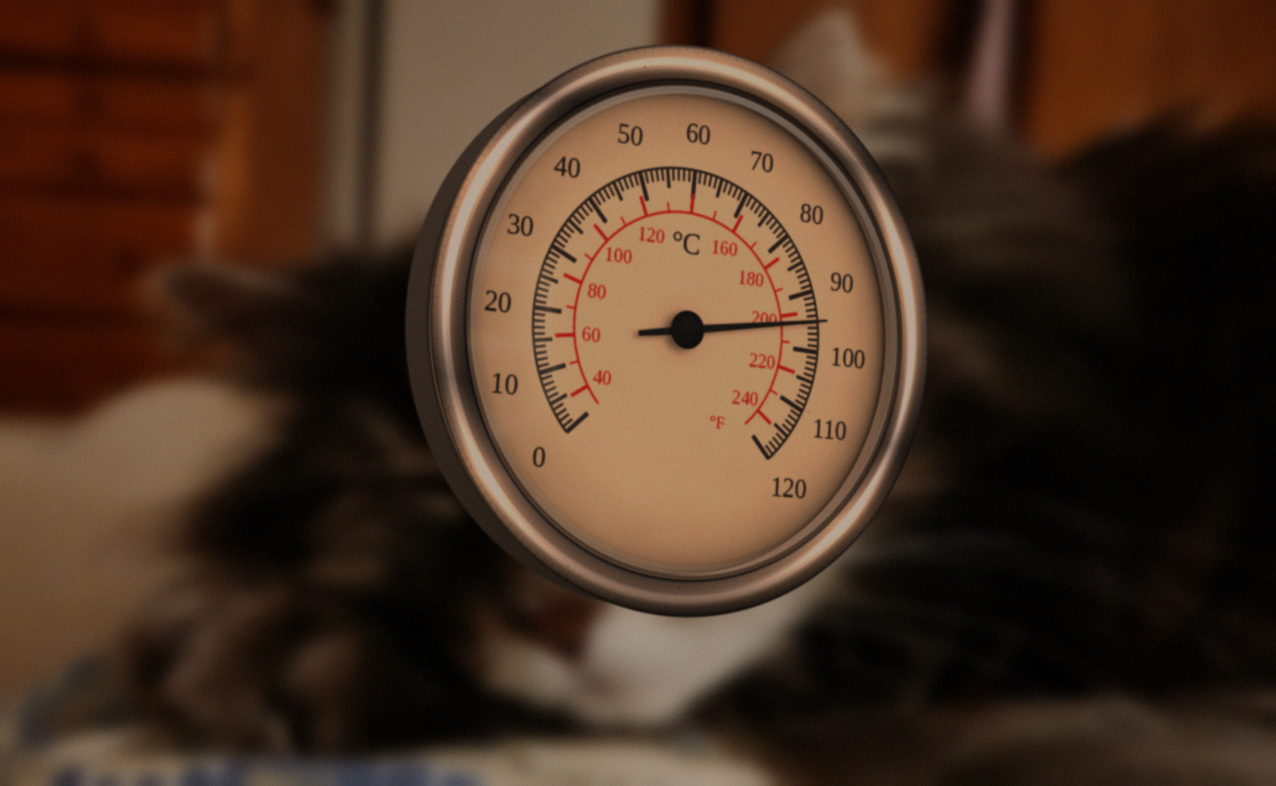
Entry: 95°C
